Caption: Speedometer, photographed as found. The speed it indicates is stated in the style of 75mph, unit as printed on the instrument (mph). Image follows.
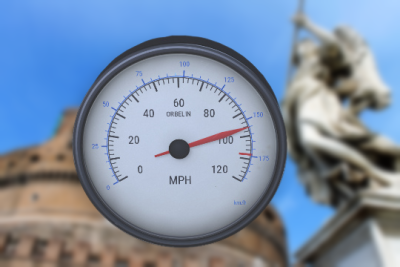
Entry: 96mph
